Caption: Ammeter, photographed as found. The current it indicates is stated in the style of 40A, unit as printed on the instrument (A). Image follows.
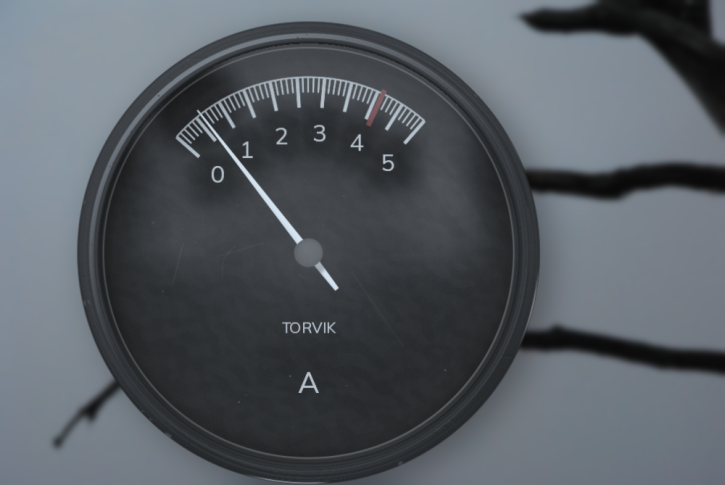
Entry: 0.6A
